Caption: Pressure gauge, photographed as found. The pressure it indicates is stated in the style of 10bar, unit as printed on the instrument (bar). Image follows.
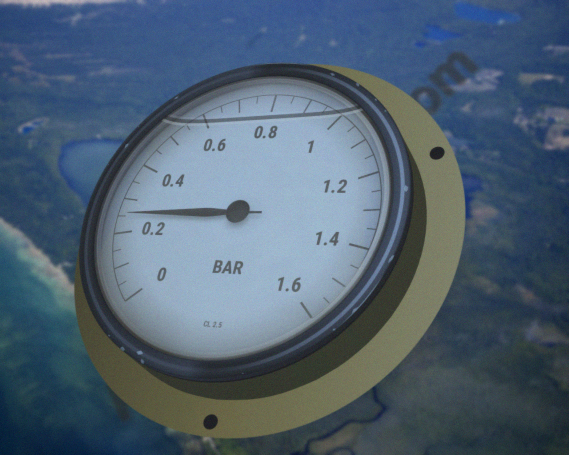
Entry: 0.25bar
